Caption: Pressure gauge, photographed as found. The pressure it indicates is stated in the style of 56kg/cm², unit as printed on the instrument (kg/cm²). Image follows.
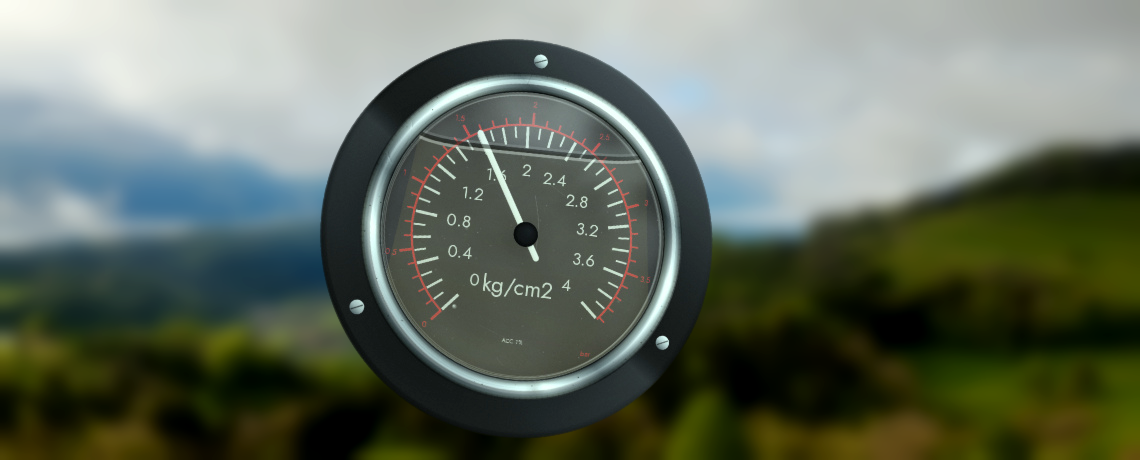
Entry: 1.6kg/cm²
